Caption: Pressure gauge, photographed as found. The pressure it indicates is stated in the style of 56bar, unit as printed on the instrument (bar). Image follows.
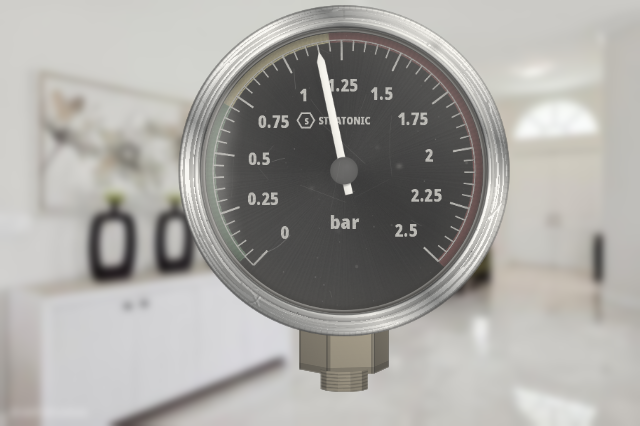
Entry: 1.15bar
